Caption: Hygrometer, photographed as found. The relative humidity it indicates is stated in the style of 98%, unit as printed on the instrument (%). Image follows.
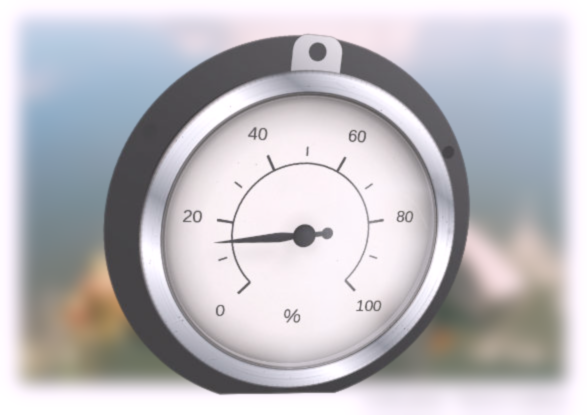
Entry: 15%
